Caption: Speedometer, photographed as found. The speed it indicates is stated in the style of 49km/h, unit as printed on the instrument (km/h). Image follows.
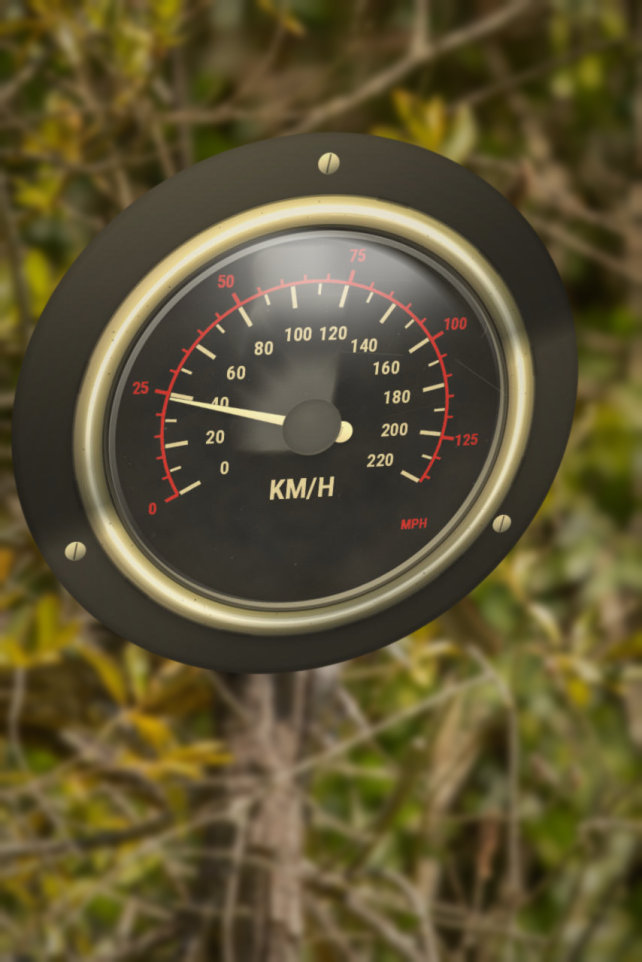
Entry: 40km/h
